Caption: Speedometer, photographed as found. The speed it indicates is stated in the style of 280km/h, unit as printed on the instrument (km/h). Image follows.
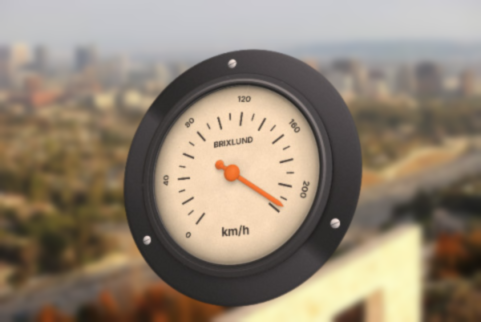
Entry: 215km/h
